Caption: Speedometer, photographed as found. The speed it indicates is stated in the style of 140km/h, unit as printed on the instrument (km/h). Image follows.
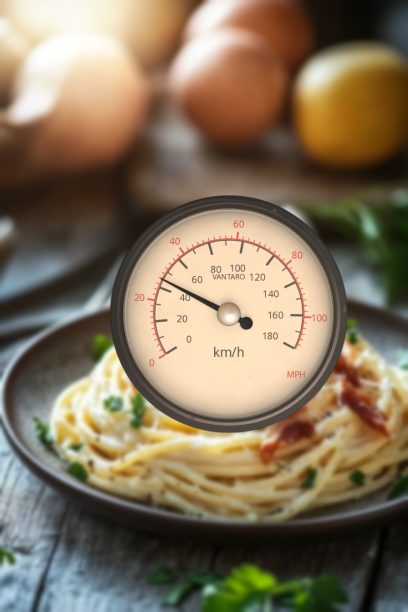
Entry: 45km/h
